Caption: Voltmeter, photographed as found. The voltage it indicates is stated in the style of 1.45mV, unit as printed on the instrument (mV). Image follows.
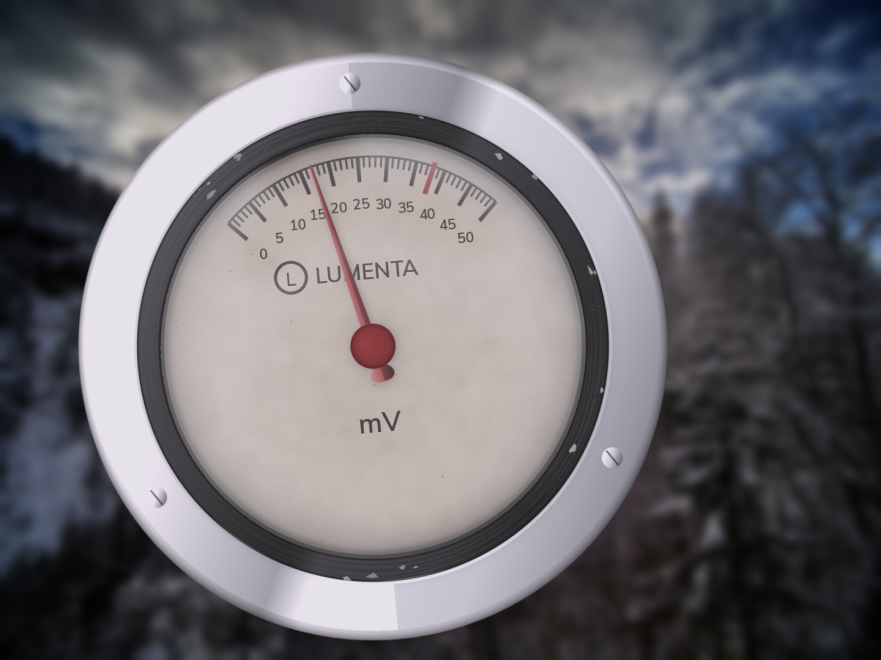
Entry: 17mV
